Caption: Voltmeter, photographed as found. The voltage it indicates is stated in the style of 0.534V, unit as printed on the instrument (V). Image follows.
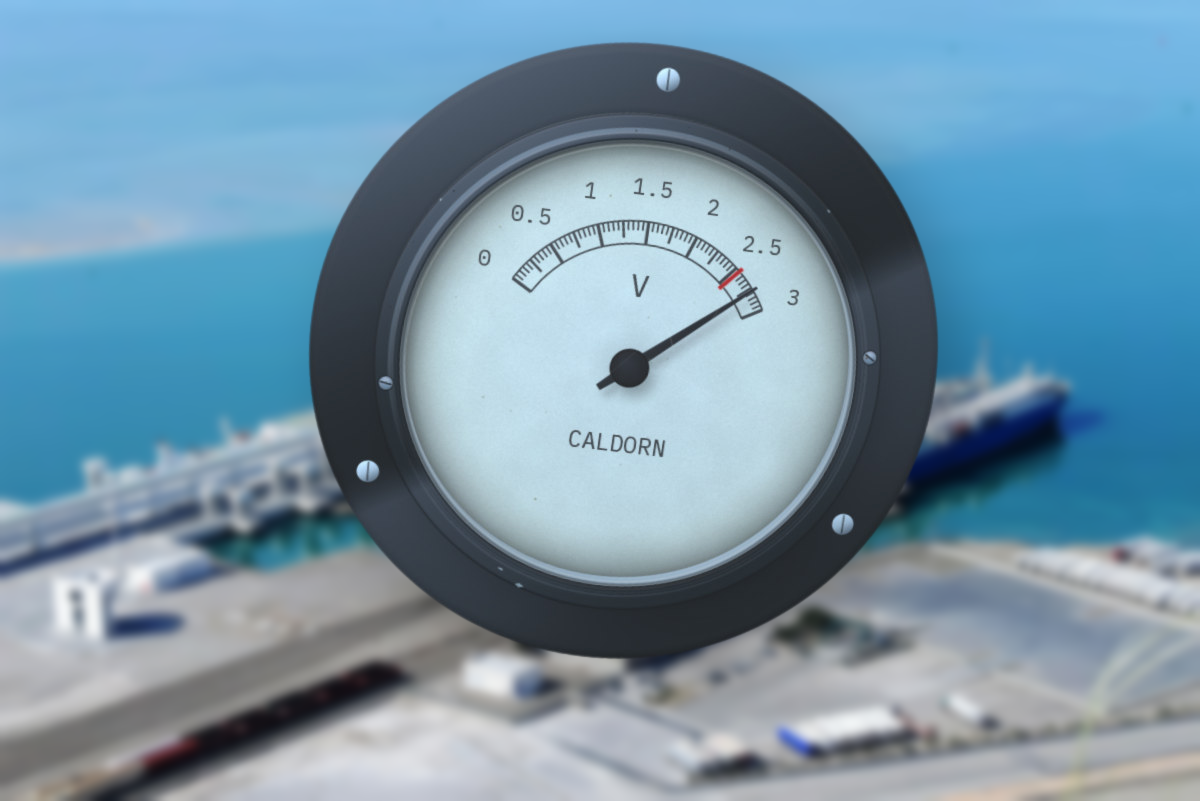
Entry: 2.75V
